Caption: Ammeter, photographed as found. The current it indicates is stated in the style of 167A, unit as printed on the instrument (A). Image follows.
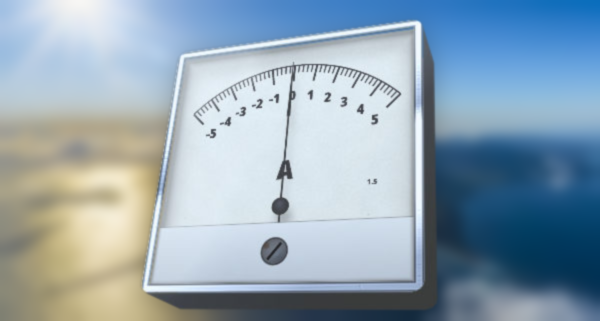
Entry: 0A
